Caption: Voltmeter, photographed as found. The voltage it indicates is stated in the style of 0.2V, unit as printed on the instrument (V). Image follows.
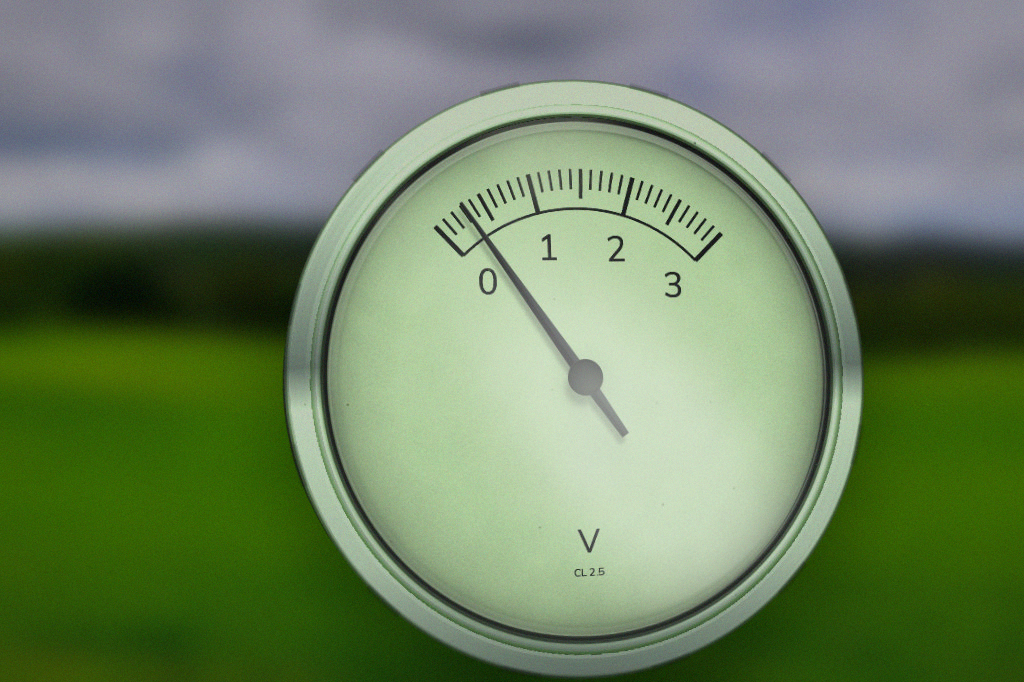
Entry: 0.3V
